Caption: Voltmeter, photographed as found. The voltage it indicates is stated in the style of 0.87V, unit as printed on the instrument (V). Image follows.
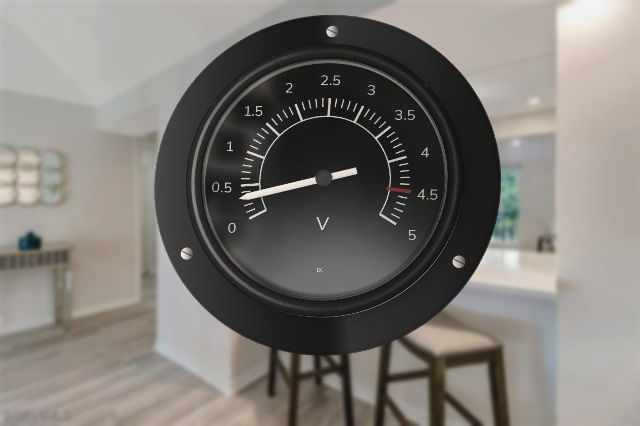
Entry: 0.3V
